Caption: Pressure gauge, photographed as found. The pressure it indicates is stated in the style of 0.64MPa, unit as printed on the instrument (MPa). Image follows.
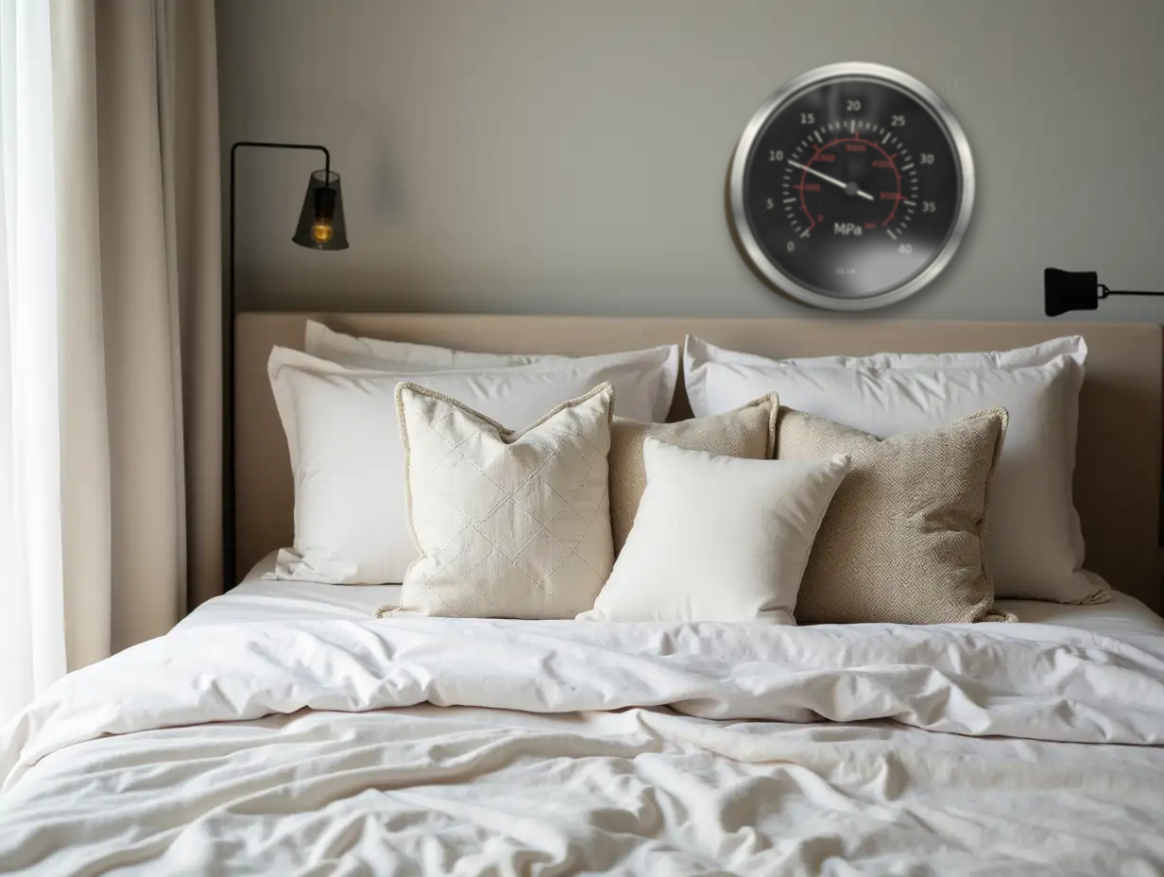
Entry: 10MPa
